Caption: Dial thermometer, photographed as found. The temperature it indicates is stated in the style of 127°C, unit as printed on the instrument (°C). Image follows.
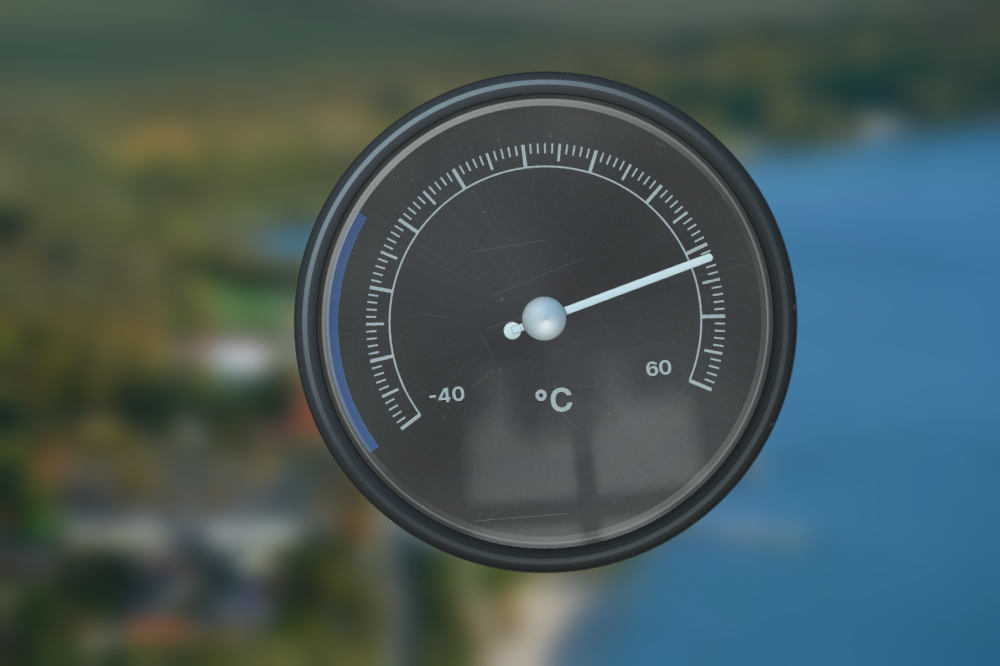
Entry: 42°C
